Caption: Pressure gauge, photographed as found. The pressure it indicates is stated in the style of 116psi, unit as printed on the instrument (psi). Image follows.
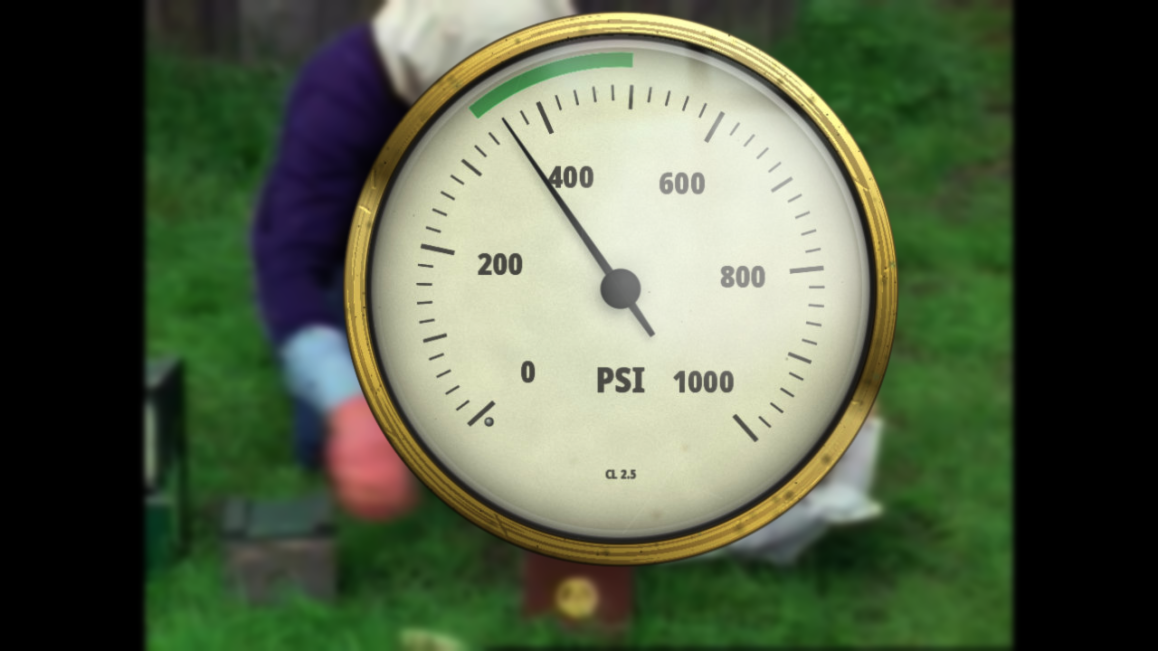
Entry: 360psi
